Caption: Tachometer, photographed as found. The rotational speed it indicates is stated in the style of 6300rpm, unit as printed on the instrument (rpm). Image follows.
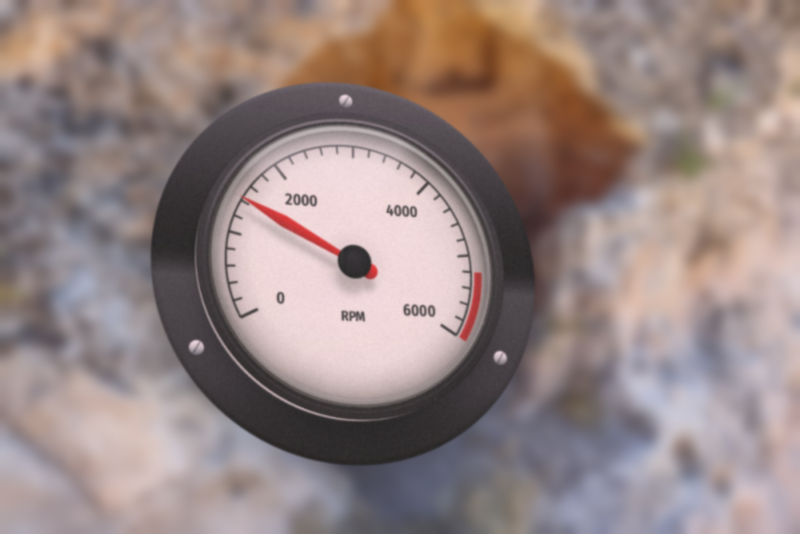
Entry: 1400rpm
